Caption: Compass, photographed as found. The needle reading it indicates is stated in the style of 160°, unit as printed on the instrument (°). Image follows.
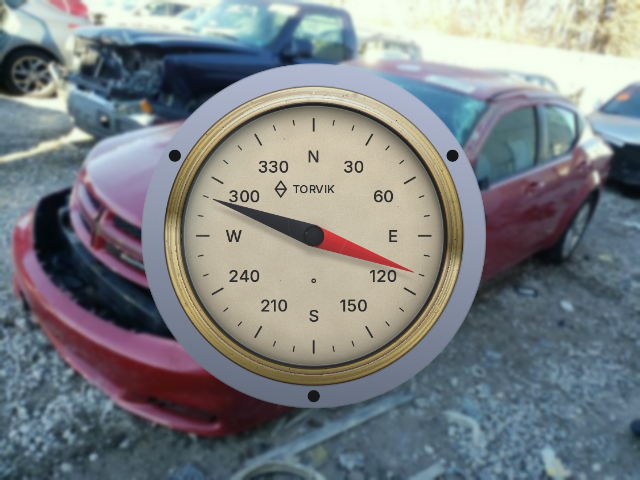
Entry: 110°
